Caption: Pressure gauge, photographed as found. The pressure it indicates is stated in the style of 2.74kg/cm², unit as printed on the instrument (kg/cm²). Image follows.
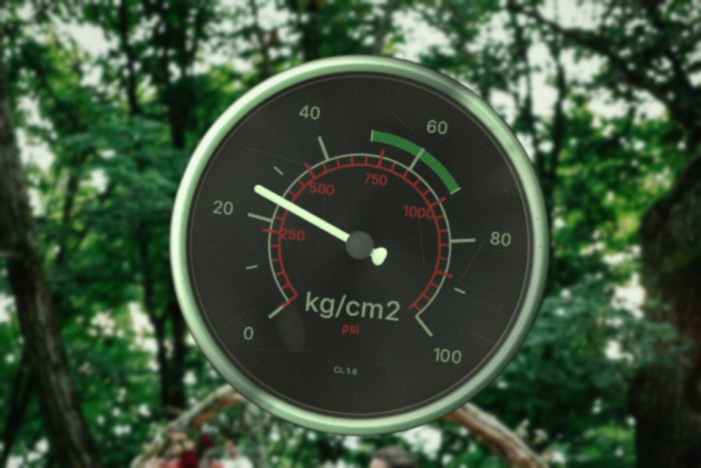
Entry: 25kg/cm²
